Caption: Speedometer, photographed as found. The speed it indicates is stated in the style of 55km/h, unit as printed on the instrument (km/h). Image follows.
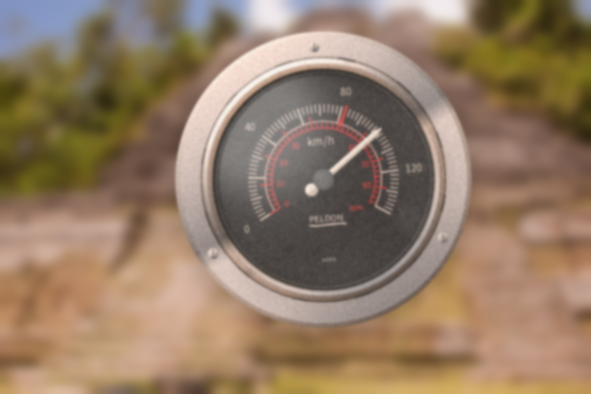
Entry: 100km/h
